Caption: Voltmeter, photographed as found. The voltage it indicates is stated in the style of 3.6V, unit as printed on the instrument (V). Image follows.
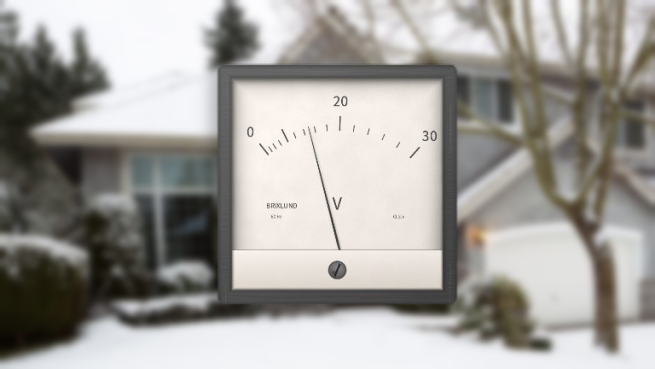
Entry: 15V
